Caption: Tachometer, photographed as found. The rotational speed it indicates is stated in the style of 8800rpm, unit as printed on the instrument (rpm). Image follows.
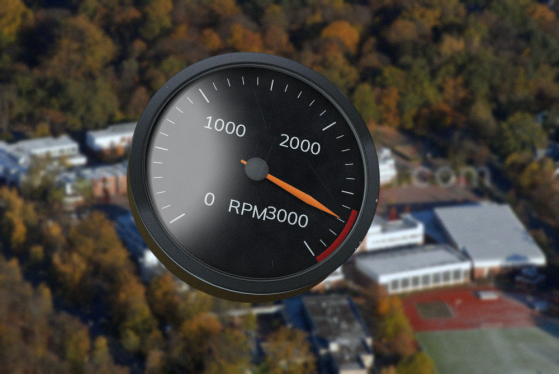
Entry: 2700rpm
